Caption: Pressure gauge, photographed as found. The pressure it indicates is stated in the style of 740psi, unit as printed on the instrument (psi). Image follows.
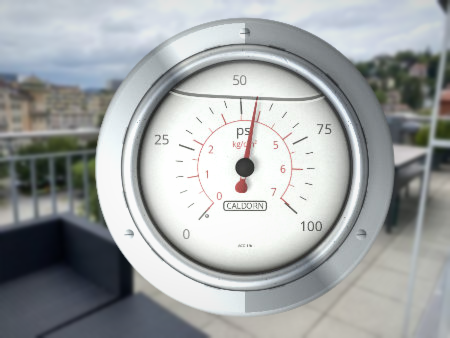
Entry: 55psi
